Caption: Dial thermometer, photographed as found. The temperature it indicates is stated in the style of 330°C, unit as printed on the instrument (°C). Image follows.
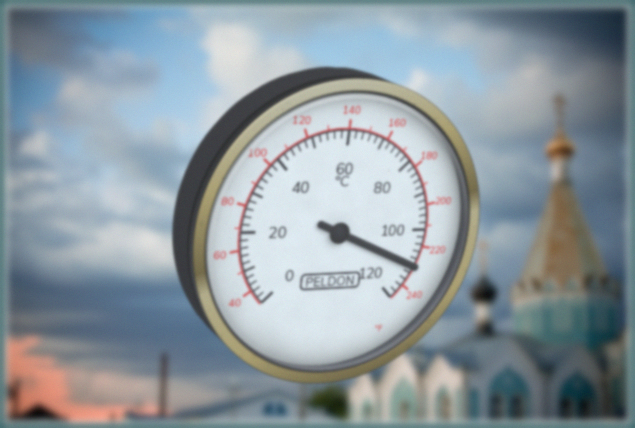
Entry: 110°C
